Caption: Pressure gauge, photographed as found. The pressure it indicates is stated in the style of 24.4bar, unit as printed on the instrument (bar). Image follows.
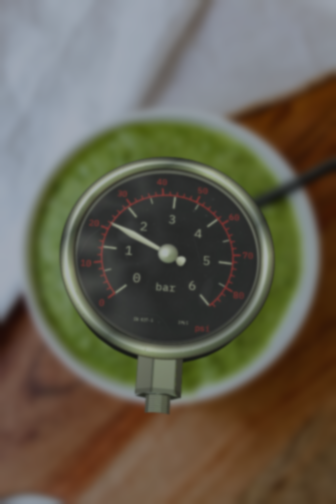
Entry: 1.5bar
